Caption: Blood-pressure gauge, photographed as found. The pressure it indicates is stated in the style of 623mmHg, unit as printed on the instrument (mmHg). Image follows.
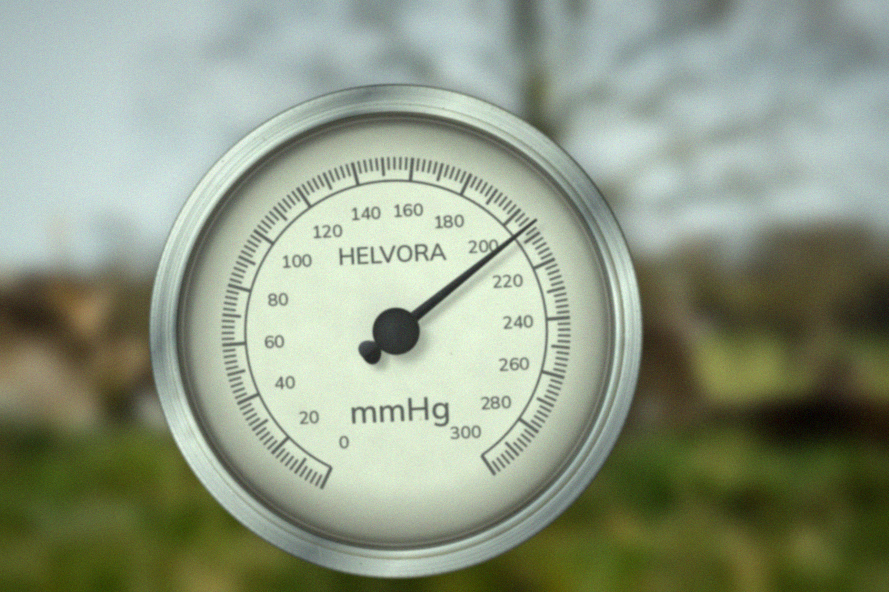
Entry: 206mmHg
